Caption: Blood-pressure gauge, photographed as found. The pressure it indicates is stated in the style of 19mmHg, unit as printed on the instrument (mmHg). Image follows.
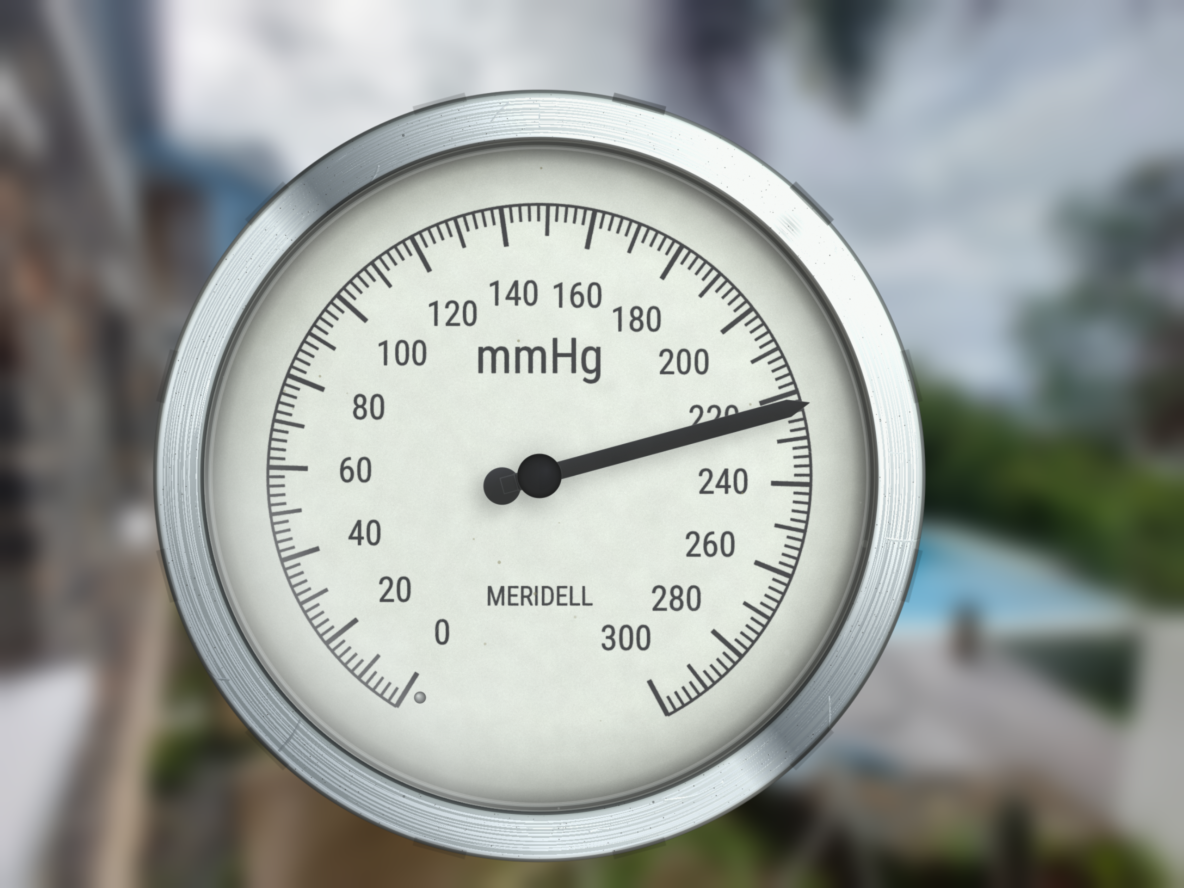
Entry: 223mmHg
